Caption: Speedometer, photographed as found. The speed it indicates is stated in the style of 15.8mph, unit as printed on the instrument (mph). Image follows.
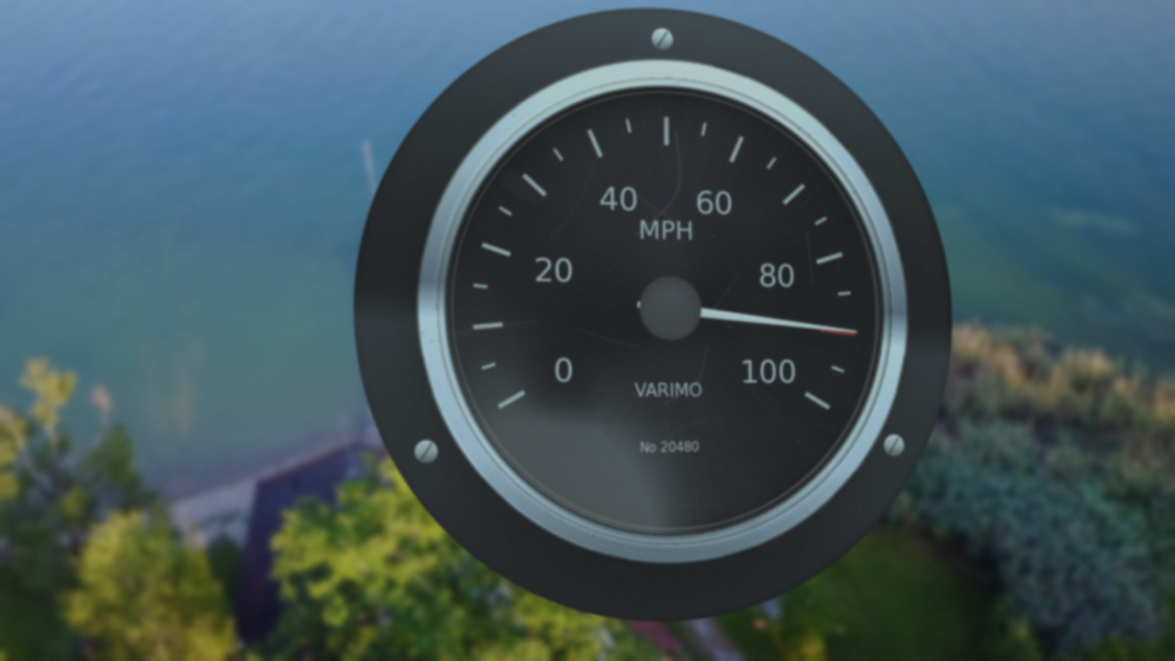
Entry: 90mph
